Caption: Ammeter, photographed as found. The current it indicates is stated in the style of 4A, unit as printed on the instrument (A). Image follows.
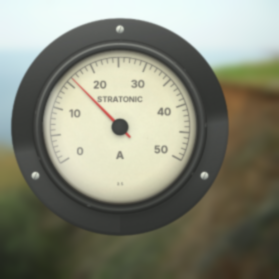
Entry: 16A
